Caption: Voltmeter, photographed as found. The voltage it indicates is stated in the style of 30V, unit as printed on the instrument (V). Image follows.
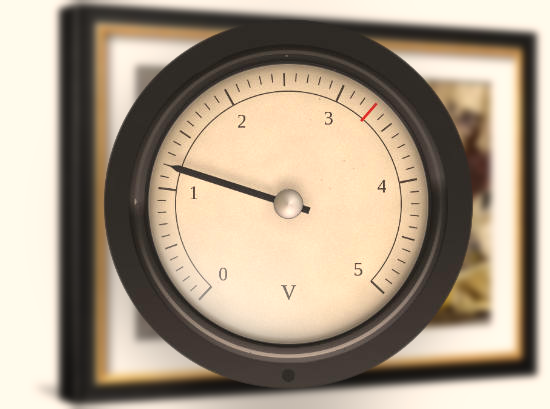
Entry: 1.2V
